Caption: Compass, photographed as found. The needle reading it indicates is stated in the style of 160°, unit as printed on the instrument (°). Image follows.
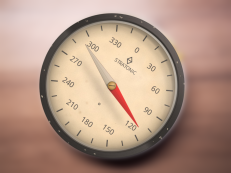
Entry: 112.5°
